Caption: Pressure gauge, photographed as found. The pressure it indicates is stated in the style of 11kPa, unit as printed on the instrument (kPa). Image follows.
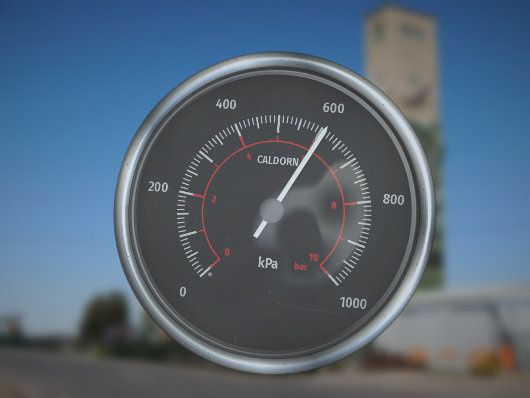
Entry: 610kPa
